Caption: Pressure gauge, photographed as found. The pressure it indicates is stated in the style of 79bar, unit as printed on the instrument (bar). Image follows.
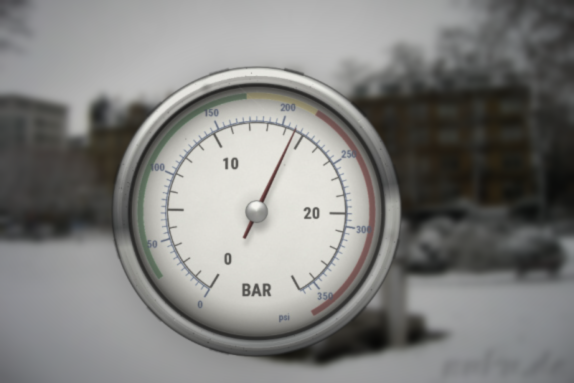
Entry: 14.5bar
